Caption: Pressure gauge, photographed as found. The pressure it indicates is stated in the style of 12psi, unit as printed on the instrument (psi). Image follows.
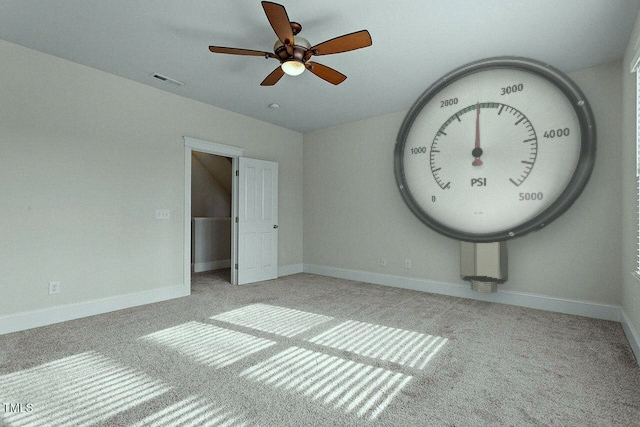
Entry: 2500psi
